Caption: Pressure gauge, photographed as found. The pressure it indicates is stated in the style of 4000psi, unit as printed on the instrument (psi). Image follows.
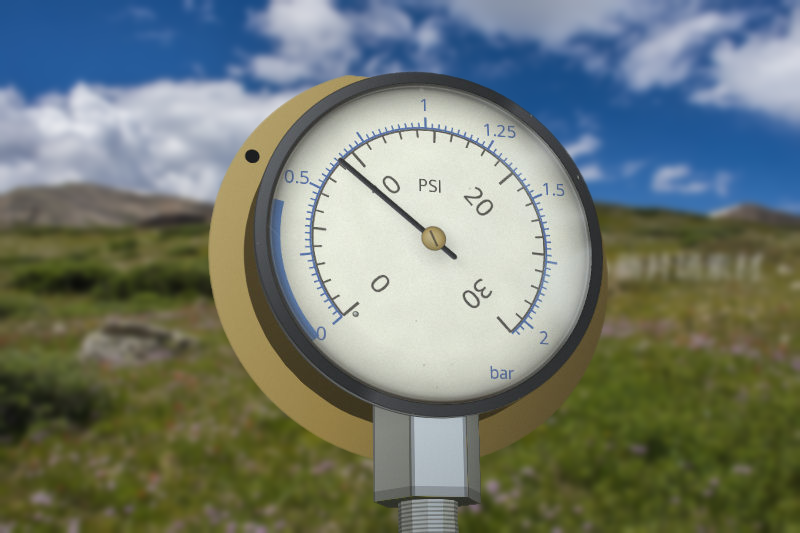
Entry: 9psi
